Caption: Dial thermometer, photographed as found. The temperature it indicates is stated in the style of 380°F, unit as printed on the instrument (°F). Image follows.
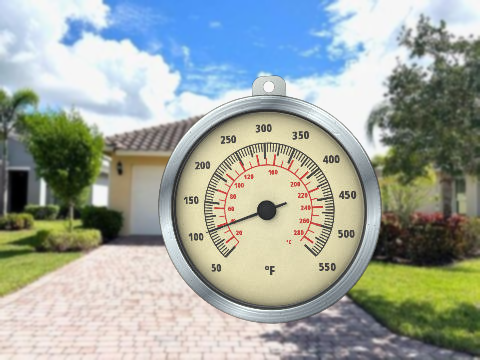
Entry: 100°F
